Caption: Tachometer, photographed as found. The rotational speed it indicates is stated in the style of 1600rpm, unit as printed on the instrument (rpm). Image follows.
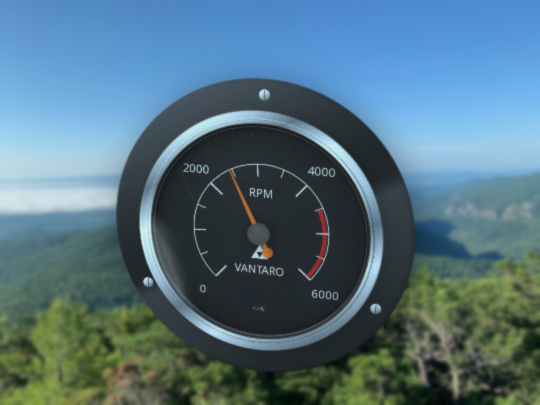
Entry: 2500rpm
